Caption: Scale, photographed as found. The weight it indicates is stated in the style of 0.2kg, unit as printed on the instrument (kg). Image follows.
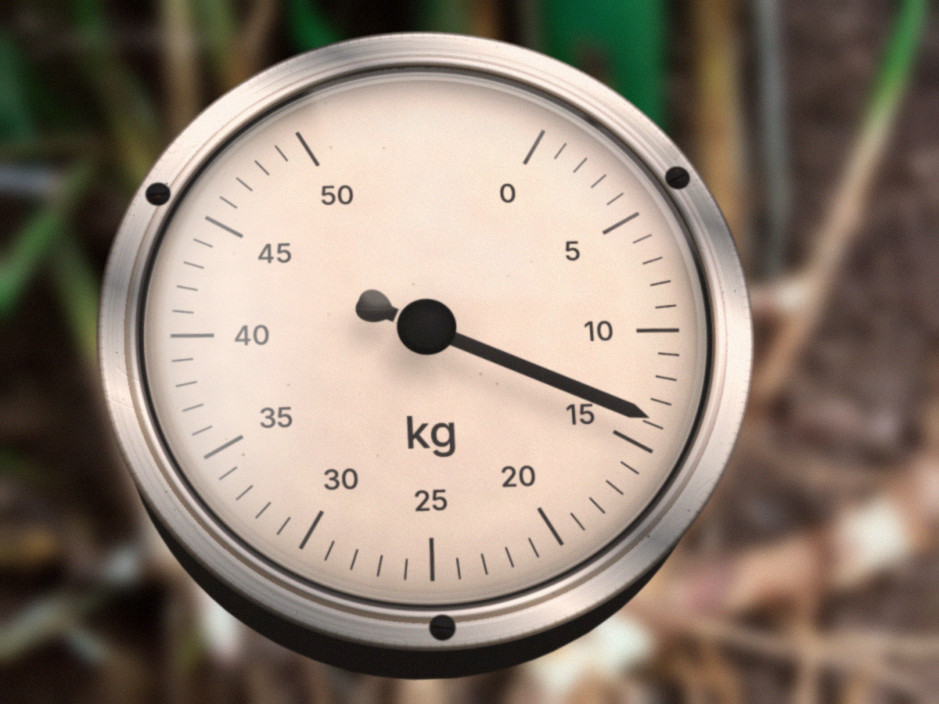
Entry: 14kg
